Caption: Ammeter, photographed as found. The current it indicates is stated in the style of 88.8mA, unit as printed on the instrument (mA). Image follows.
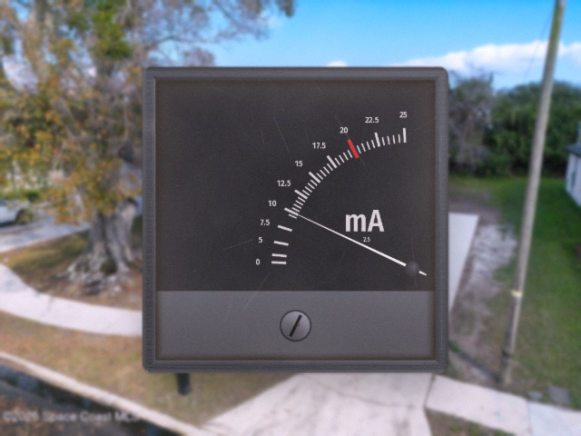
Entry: 10mA
